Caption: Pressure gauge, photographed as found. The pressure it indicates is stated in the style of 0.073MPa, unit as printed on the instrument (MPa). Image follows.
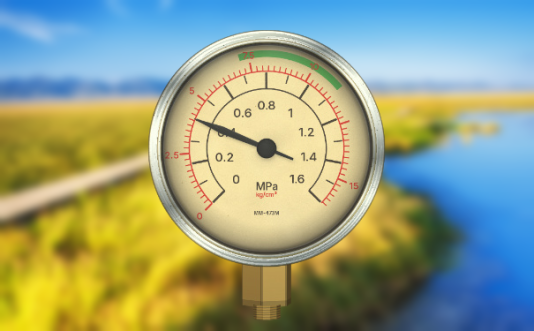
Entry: 0.4MPa
